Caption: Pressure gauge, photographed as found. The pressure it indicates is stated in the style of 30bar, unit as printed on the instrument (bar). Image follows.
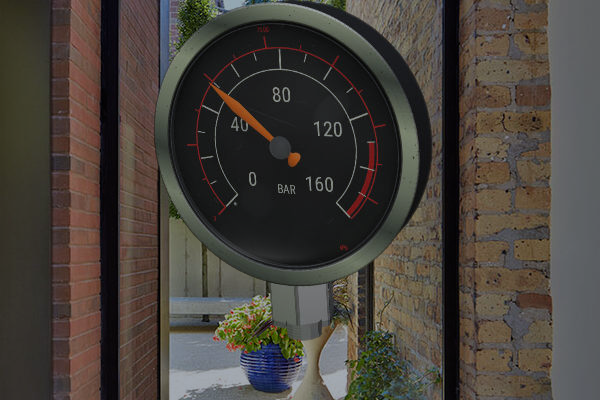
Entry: 50bar
